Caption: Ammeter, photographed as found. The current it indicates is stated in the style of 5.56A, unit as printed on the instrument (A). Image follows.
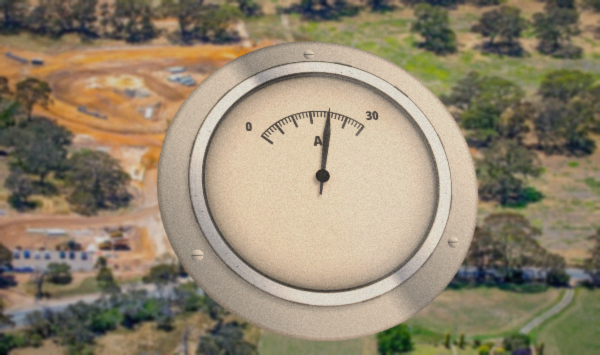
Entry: 20A
